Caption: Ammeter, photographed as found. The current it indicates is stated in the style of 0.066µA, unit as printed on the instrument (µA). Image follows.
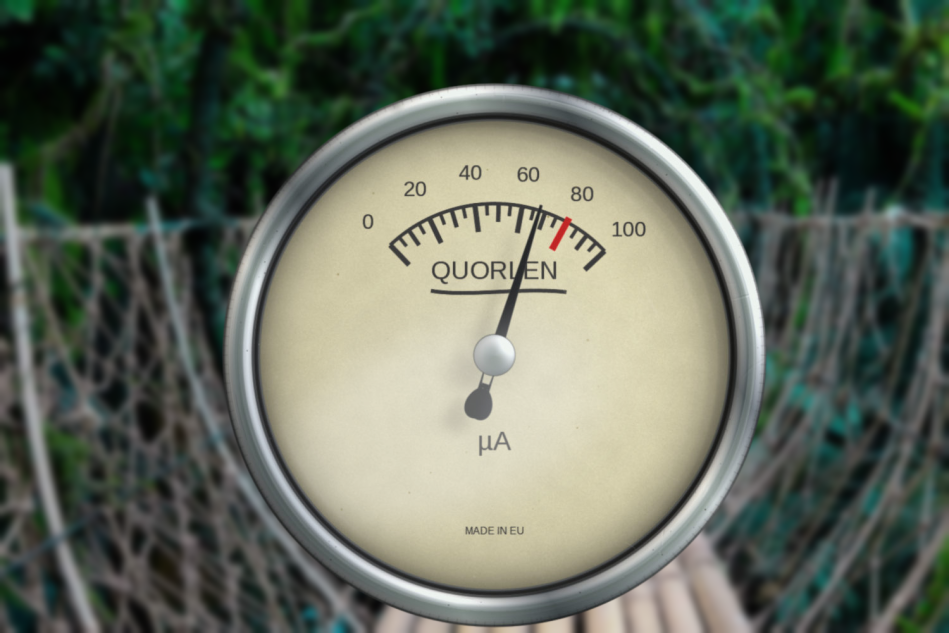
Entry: 67.5µA
